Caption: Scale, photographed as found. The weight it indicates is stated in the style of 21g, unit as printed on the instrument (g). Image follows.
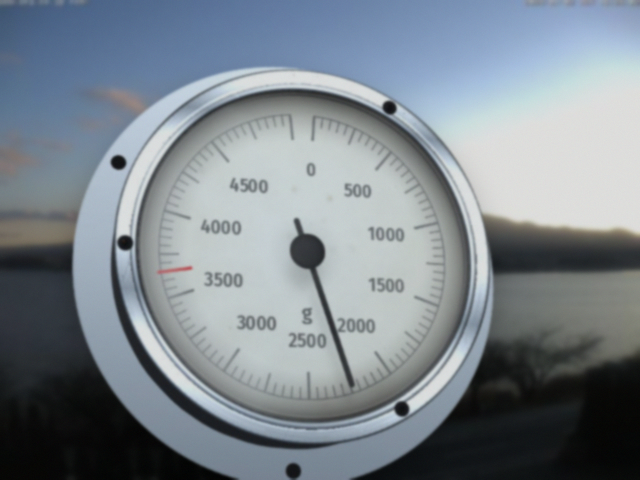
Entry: 2250g
